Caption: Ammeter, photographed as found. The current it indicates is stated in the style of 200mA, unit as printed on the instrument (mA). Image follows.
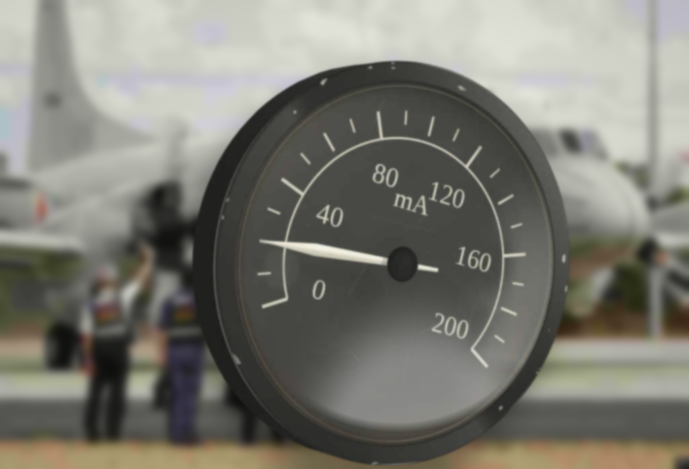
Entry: 20mA
